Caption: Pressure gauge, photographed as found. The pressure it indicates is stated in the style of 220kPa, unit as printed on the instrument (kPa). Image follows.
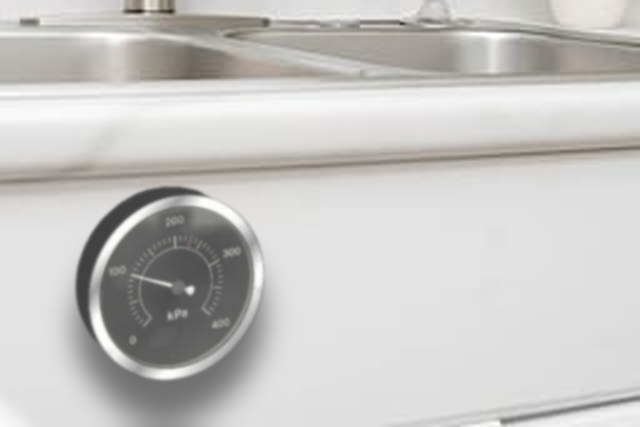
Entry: 100kPa
